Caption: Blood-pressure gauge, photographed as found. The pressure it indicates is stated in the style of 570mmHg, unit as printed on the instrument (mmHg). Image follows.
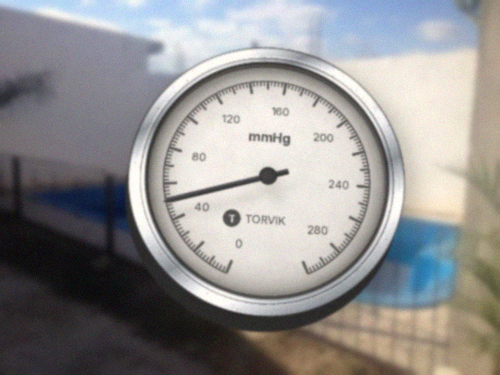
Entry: 50mmHg
